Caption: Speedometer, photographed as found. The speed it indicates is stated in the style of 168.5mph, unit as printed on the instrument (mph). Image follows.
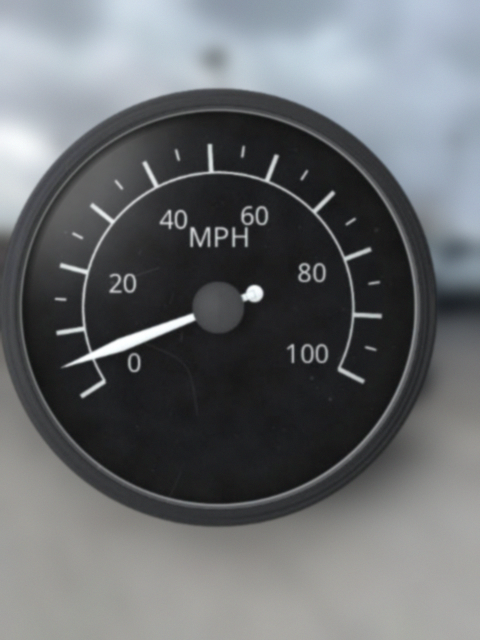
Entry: 5mph
